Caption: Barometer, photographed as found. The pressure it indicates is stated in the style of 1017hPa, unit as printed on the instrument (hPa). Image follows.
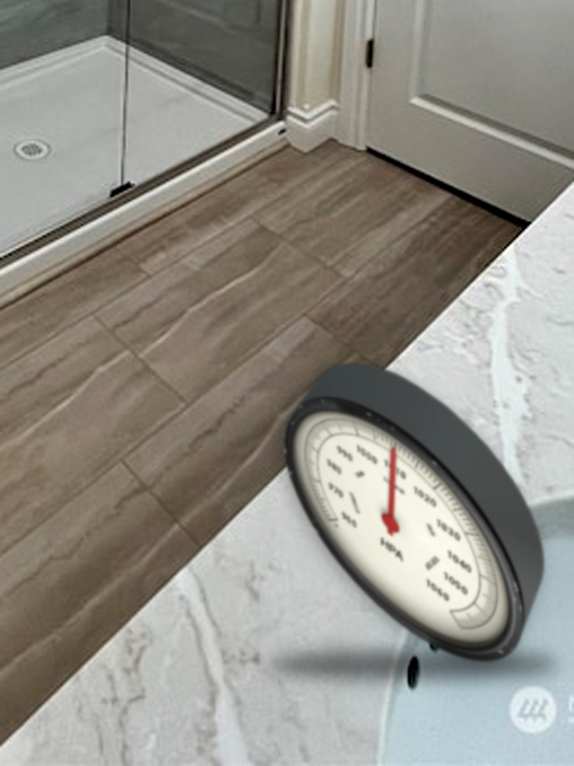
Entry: 1010hPa
